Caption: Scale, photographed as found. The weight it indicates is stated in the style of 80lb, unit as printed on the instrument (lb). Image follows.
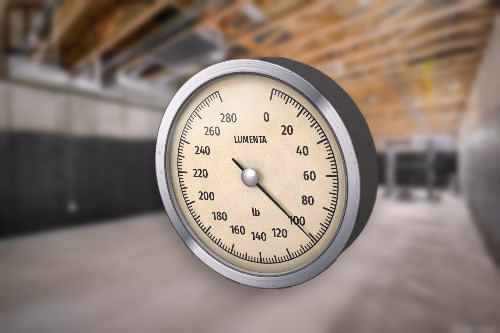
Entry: 100lb
